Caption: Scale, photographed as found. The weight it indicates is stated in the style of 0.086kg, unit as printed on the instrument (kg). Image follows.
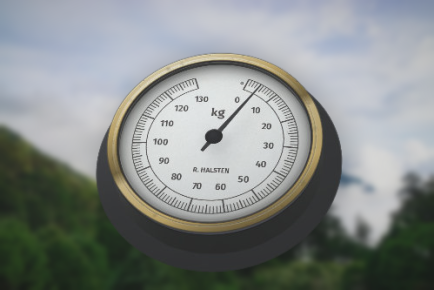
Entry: 5kg
